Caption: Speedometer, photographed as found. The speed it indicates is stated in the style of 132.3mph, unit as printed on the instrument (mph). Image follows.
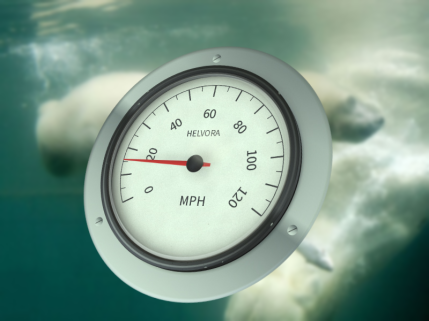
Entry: 15mph
